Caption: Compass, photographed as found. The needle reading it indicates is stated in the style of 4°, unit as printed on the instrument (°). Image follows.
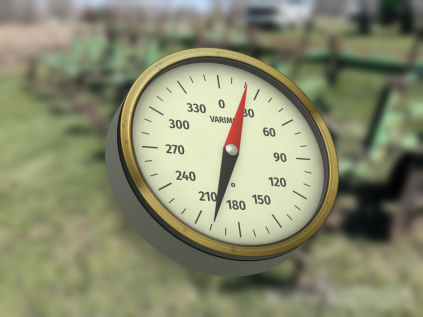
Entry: 20°
